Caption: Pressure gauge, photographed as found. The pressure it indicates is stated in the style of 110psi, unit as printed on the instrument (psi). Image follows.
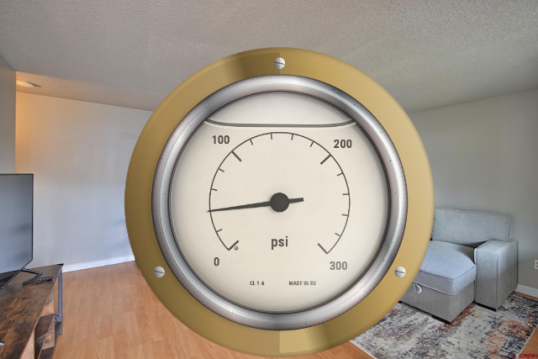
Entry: 40psi
